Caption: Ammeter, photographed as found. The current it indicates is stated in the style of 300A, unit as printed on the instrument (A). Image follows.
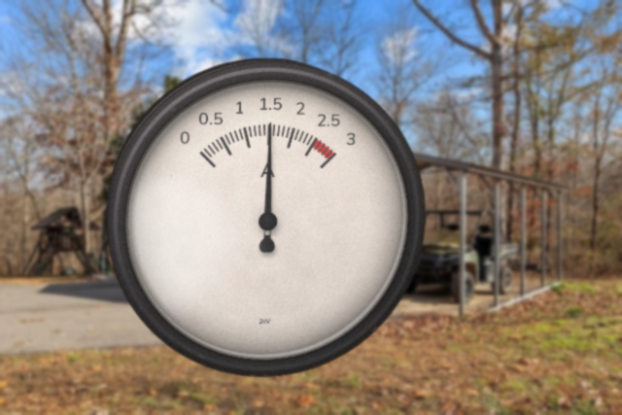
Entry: 1.5A
